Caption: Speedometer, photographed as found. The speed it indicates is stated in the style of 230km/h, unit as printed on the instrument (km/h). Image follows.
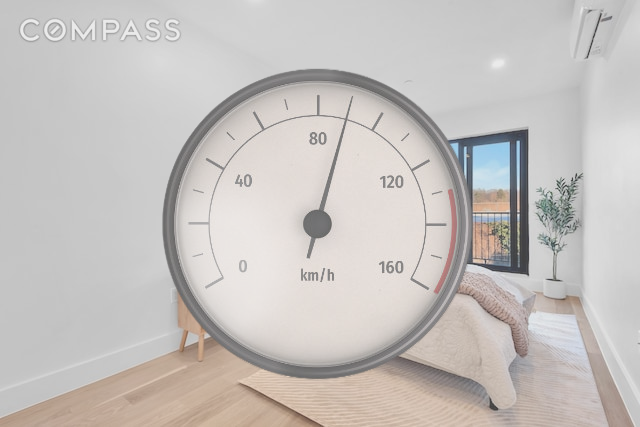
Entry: 90km/h
